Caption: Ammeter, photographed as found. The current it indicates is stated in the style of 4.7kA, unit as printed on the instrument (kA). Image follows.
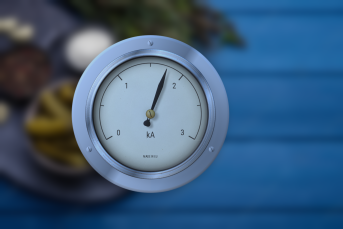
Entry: 1.75kA
